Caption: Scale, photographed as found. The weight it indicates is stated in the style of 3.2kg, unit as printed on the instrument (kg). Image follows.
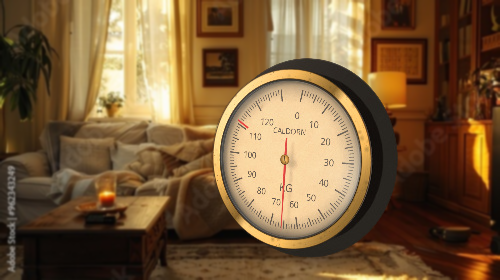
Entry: 65kg
